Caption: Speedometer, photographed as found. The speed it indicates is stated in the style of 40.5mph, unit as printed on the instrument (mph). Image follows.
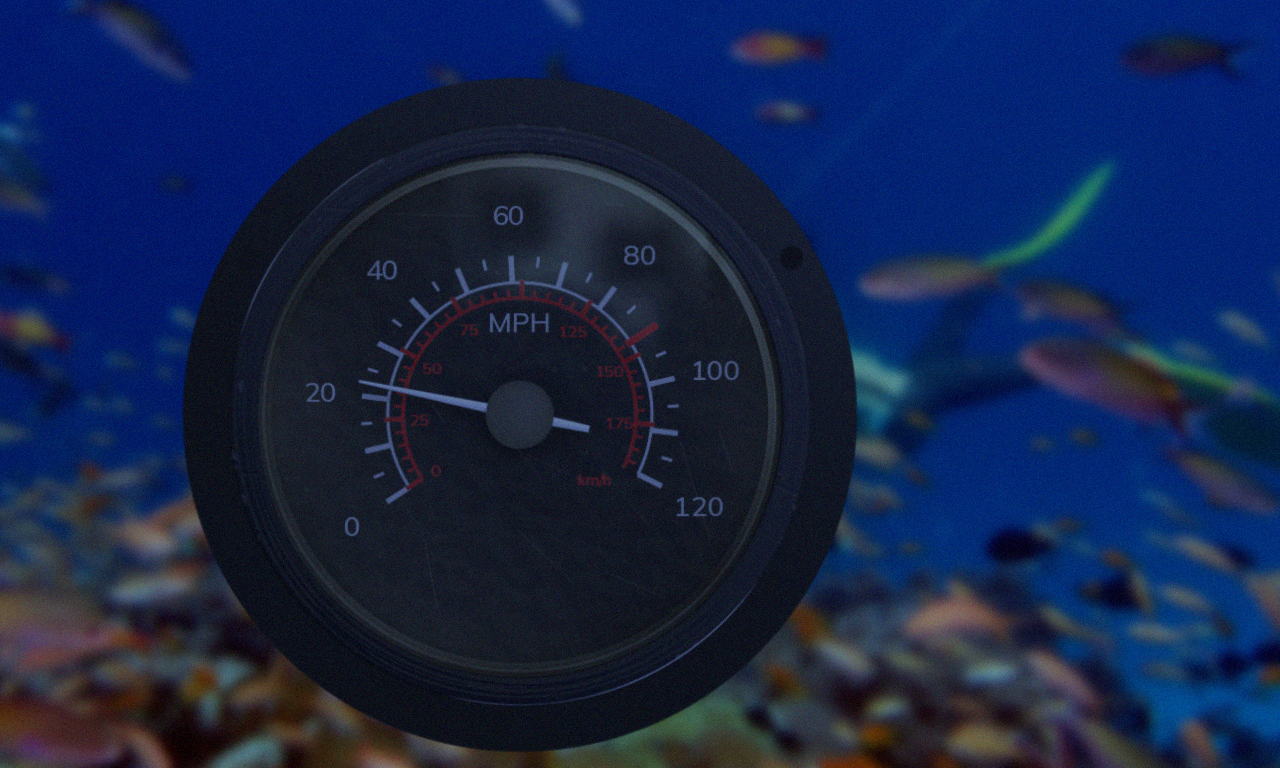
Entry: 22.5mph
